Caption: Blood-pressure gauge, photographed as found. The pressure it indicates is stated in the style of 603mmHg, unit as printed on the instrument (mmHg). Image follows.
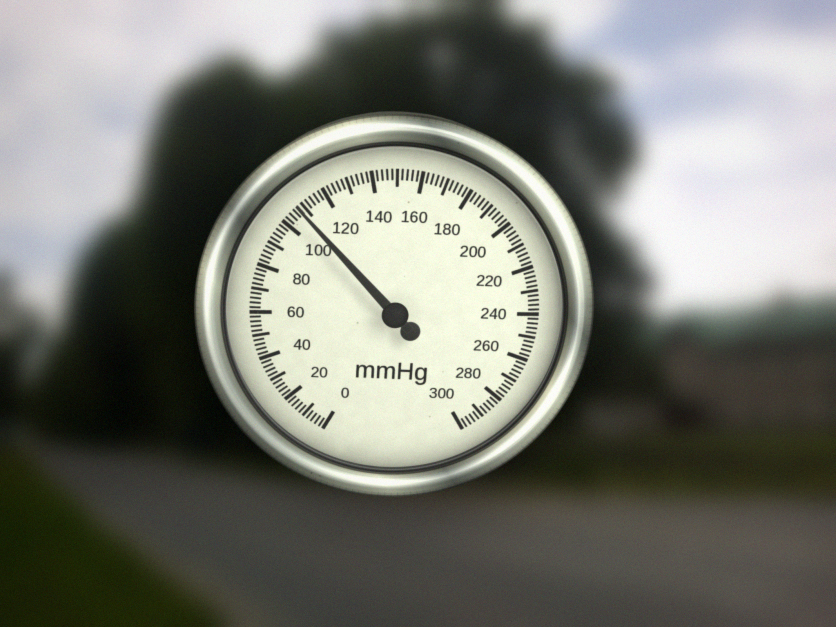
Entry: 108mmHg
